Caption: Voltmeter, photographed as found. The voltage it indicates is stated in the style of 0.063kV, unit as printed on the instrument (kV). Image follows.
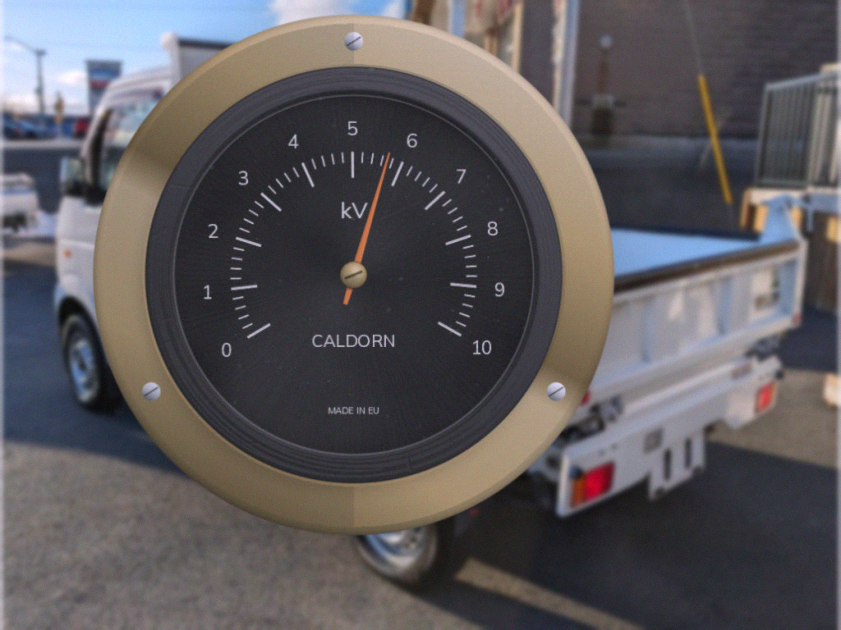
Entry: 5.7kV
